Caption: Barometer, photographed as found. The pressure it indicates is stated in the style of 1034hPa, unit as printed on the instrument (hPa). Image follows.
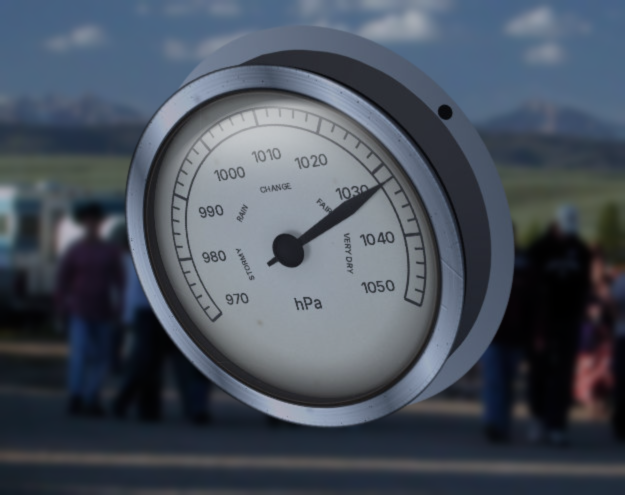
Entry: 1032hPa
